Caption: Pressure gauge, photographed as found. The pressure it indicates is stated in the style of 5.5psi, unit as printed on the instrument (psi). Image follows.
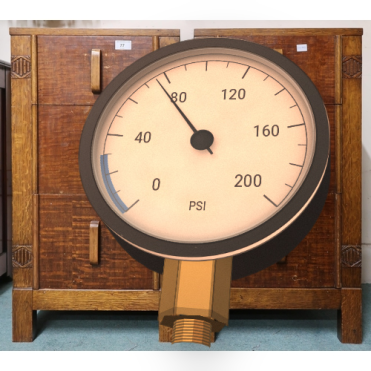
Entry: 75psi
